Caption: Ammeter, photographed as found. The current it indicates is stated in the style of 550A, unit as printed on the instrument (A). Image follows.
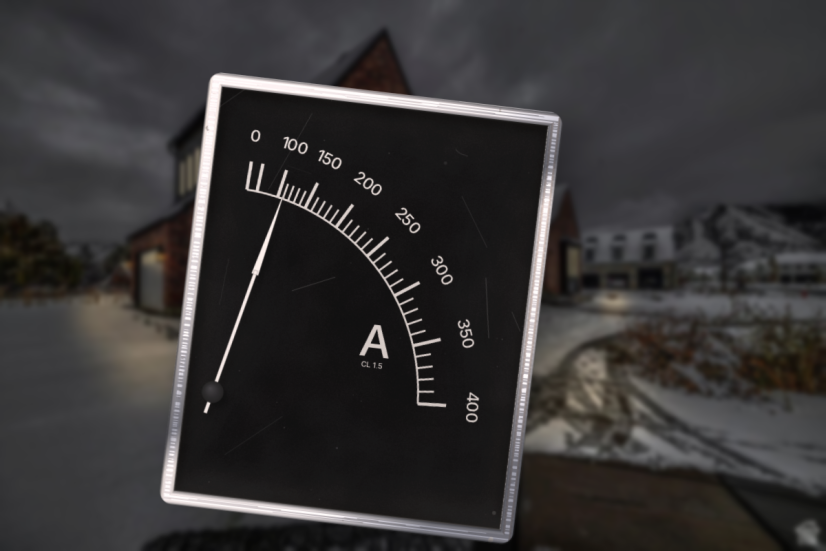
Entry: 110A
